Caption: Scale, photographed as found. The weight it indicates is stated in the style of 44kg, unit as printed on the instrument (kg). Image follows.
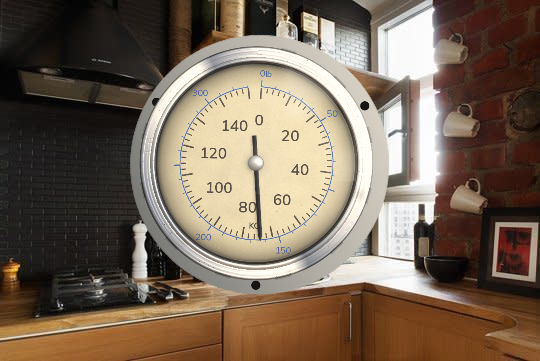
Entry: 74kg
